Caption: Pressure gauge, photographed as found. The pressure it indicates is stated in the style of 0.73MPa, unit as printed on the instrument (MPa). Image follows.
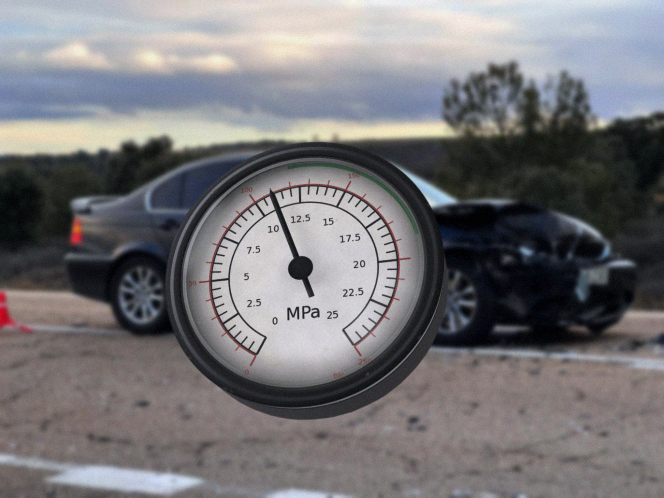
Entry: 11MPa
